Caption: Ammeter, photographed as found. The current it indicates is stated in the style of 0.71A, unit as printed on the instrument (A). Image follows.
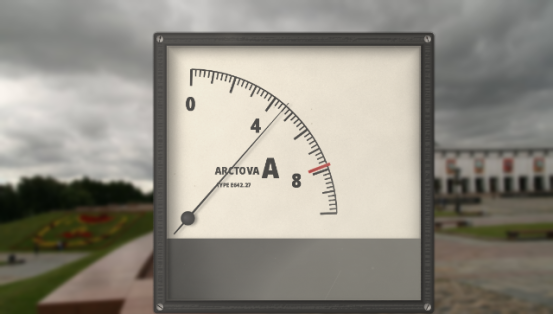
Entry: 4.6A
